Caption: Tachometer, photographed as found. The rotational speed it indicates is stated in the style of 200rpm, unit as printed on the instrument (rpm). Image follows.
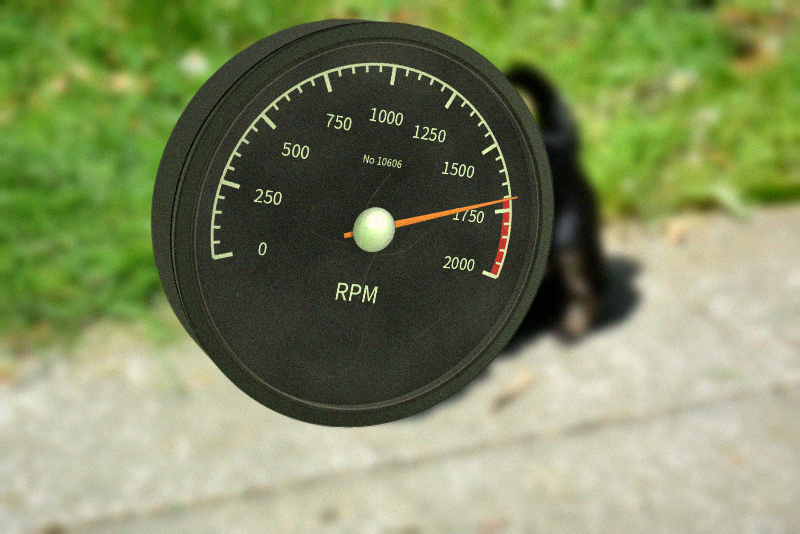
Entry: 1700rpm
